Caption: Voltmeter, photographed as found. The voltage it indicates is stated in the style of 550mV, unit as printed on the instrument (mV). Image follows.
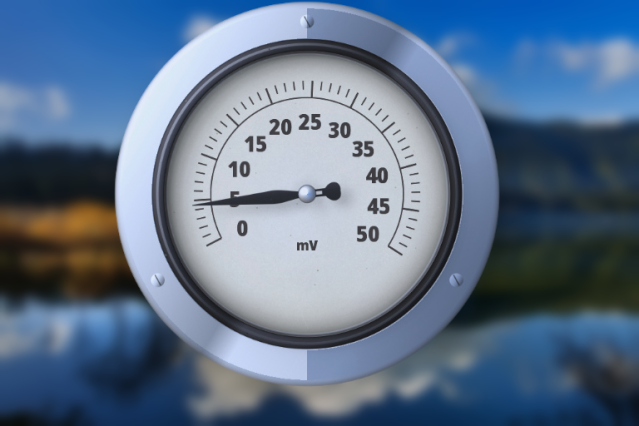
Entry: 4.5mV
